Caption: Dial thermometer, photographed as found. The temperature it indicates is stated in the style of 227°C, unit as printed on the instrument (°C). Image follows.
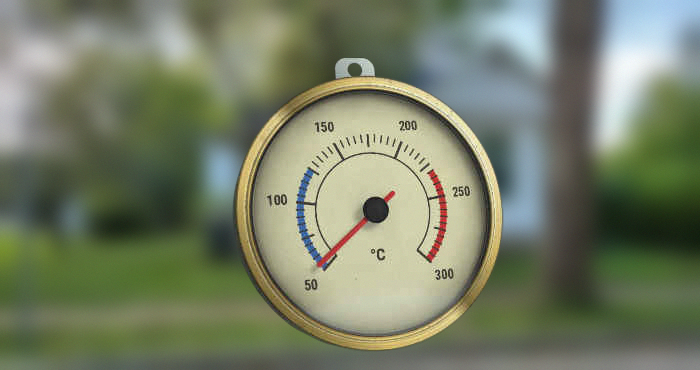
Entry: 55°C
